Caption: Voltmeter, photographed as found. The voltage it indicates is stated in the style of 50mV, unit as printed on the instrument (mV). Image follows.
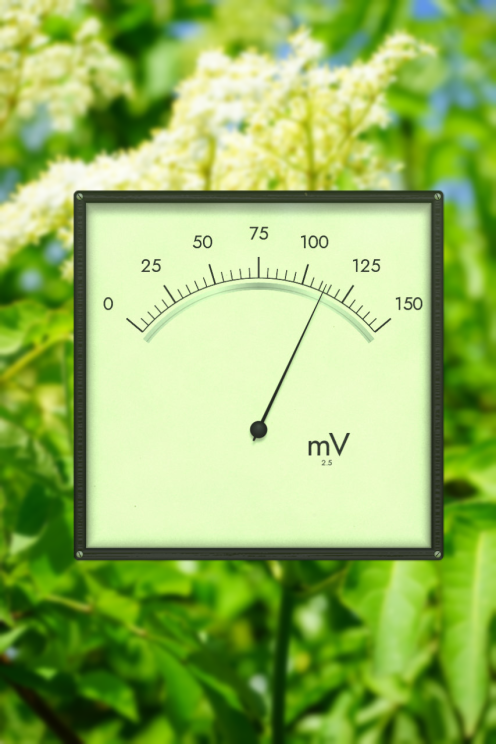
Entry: 112.5mV
